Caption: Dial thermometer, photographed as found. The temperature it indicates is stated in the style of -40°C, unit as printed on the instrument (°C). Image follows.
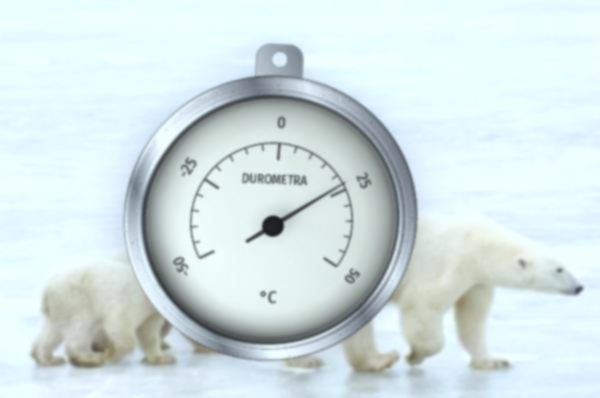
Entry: 22.5°C
